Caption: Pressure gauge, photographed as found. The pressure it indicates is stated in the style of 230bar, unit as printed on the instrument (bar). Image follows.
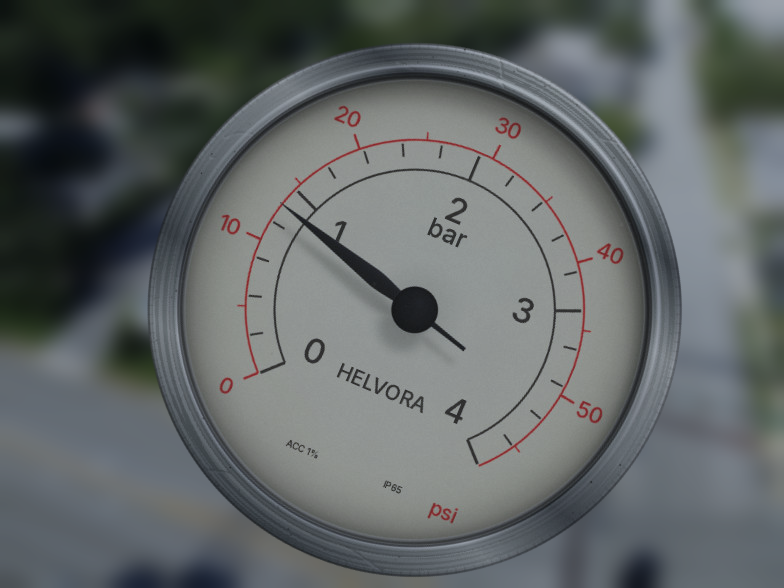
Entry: 0.9bar
